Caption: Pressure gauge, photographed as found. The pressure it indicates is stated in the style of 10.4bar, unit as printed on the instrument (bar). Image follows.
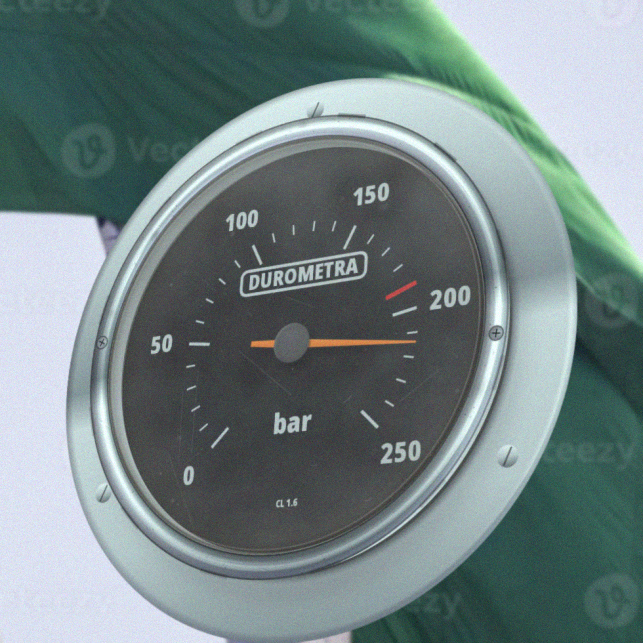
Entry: 215bar
